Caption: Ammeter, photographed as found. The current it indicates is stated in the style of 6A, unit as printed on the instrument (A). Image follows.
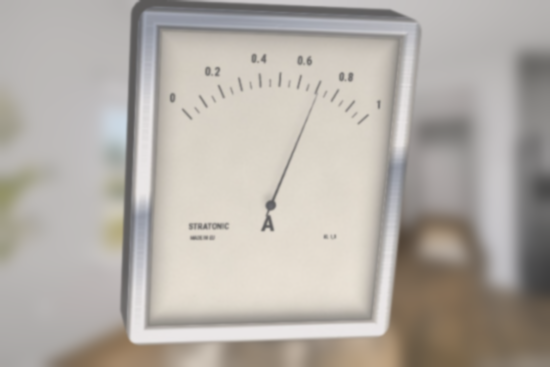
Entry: 0.7A
